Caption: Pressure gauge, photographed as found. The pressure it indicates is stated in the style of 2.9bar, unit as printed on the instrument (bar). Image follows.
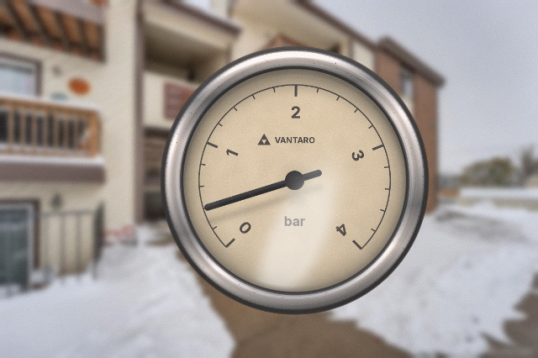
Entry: 0.4bar
